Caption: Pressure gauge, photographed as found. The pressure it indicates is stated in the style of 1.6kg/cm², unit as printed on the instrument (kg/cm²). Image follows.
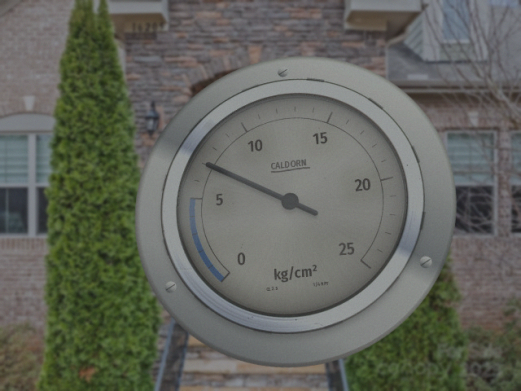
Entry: 7kg/cm²
